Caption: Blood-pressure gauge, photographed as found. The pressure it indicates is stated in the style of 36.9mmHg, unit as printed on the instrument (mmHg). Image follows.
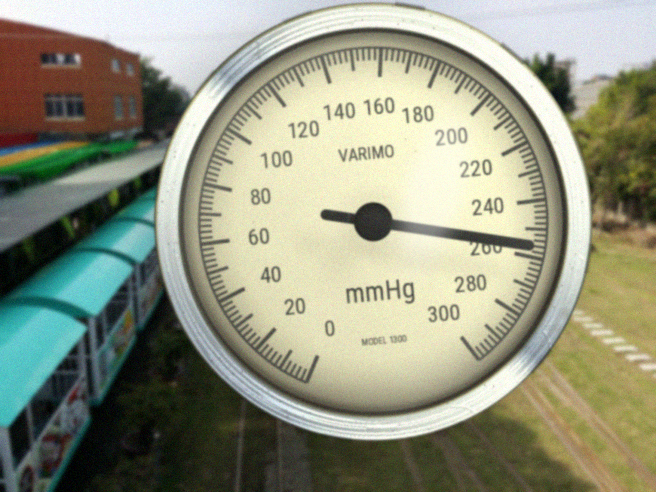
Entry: 256mmHg
